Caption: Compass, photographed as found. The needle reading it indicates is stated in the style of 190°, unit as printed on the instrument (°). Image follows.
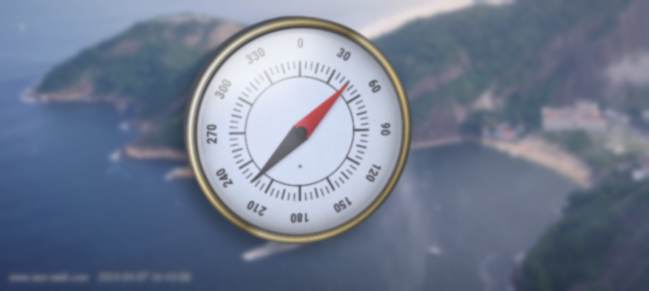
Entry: 45°
